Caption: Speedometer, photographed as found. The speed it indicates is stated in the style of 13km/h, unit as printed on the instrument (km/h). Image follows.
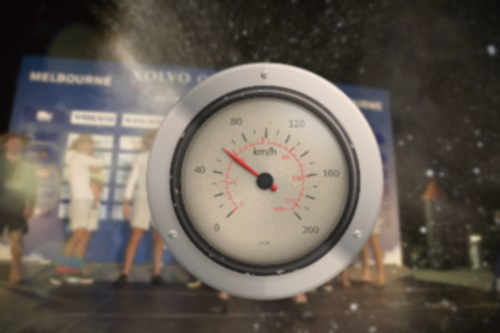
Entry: 60km/h
